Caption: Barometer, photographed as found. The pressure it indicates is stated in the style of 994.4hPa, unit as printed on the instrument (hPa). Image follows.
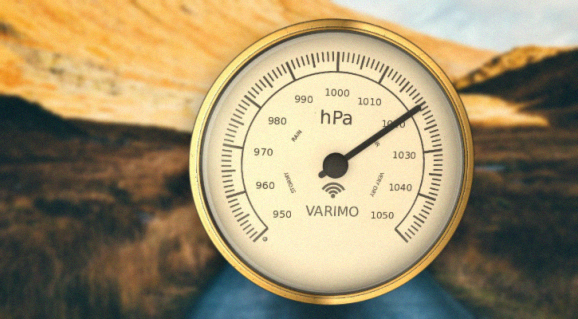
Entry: 1020hPa
